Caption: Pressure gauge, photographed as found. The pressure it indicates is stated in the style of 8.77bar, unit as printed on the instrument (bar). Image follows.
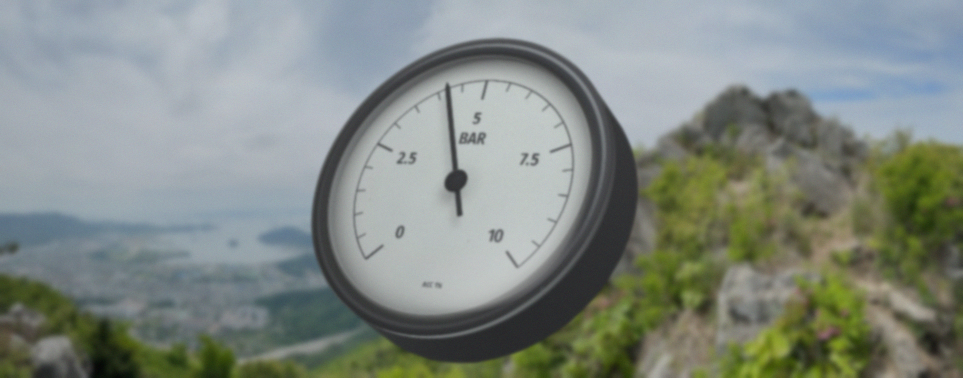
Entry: 4.25bar
